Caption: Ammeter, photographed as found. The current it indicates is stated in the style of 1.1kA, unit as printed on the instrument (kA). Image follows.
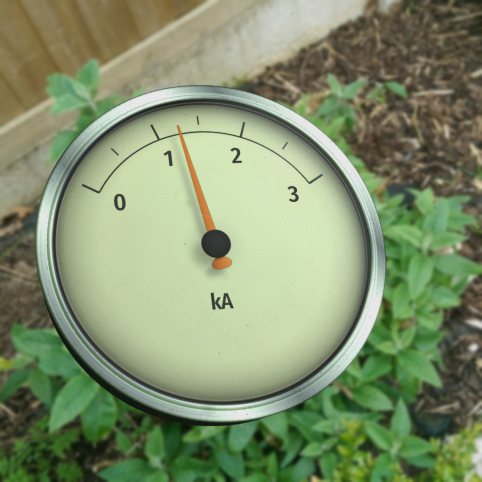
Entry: 1.25kA
